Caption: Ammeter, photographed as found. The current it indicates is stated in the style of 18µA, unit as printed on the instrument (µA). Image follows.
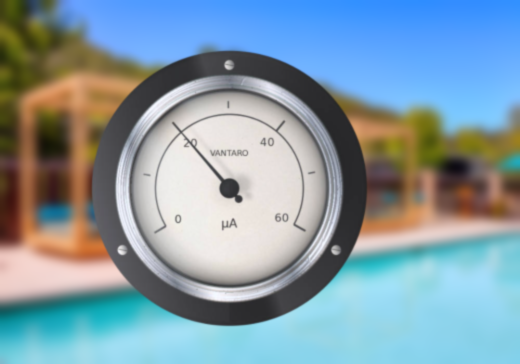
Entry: 20µA
